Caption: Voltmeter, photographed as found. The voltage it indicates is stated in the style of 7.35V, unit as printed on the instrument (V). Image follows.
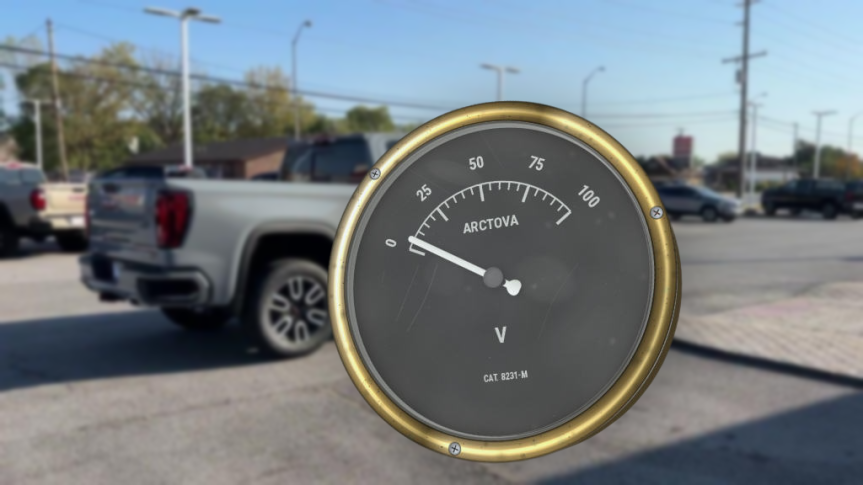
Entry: 5V
